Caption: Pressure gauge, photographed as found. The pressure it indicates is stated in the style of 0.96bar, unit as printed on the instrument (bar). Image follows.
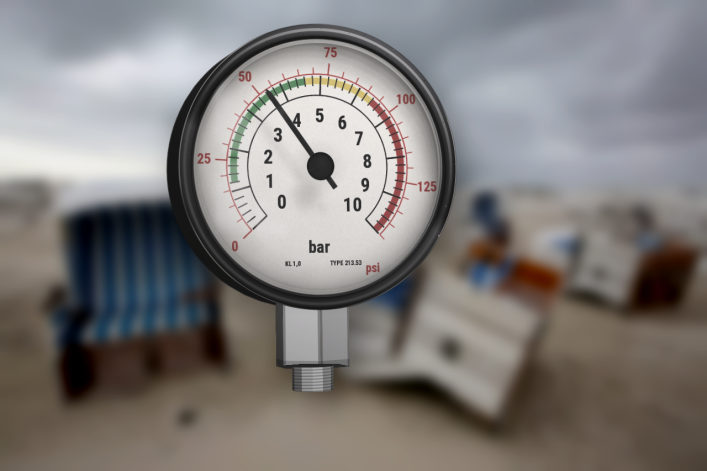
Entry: 3.6bar
